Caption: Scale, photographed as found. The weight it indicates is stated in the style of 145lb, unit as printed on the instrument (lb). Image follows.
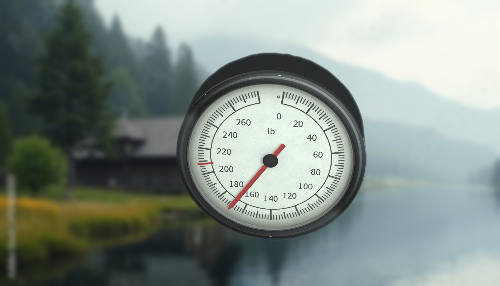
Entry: 170lb
